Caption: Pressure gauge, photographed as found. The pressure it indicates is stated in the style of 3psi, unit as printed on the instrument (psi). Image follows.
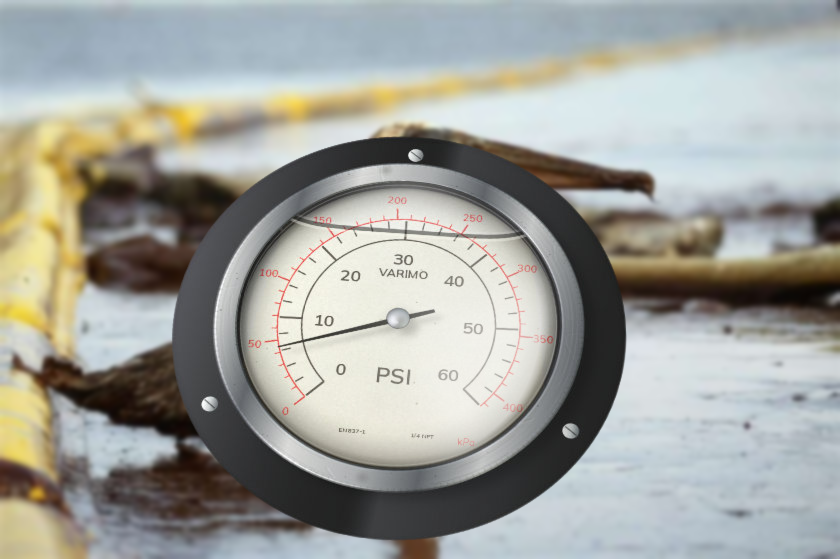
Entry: 6psi
